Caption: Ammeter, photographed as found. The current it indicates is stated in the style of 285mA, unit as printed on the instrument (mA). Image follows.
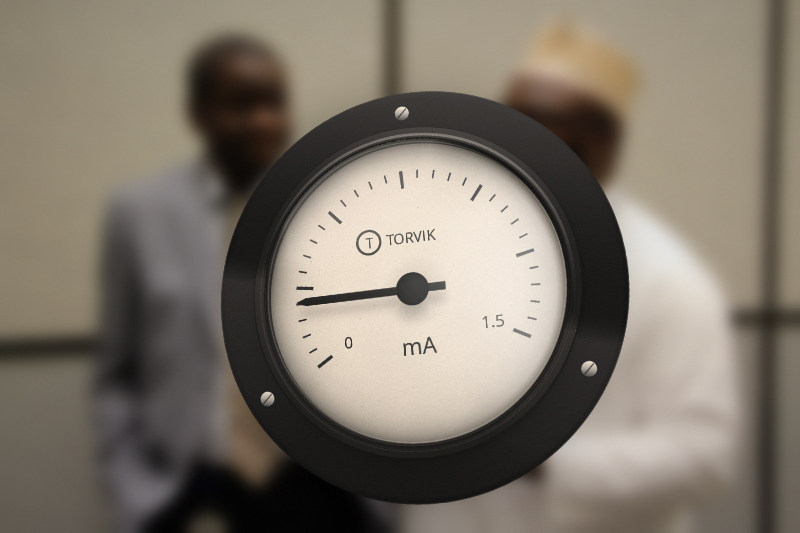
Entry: 0.2mA
